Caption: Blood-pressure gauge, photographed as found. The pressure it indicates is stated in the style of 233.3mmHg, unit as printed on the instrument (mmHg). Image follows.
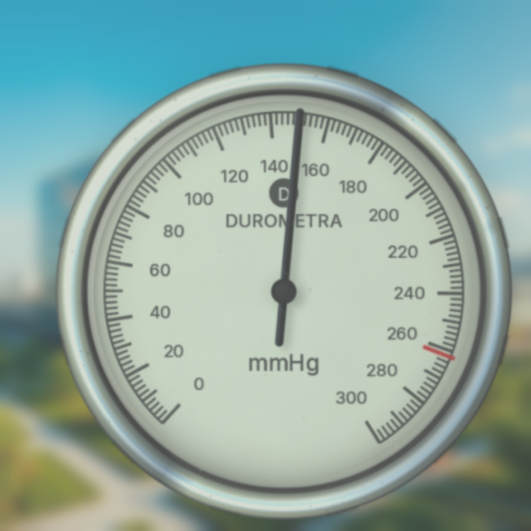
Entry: 150mmHg
